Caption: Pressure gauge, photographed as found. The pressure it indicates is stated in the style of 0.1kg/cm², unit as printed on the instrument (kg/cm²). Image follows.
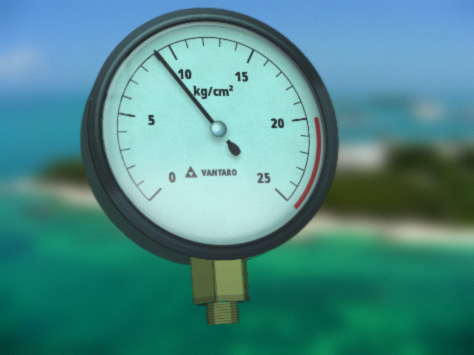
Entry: 9kg/cm²
